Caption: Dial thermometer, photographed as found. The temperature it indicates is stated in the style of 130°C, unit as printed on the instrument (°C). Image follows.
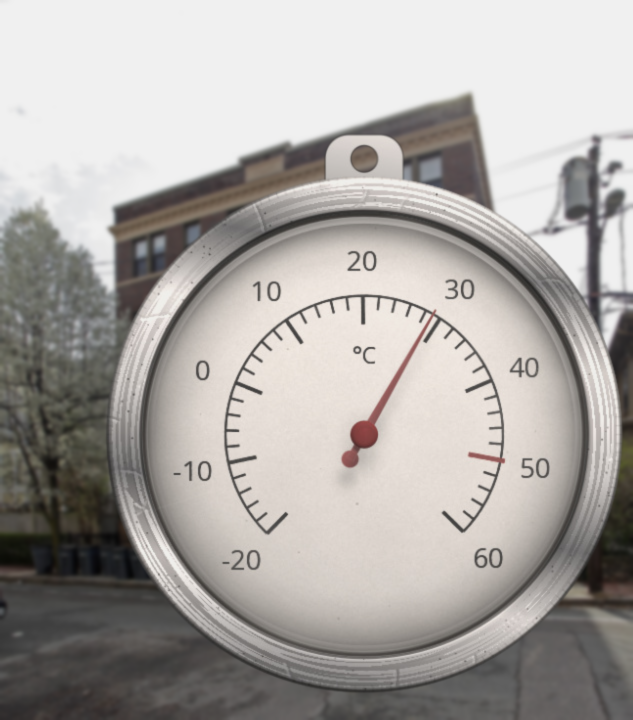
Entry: 29°C
